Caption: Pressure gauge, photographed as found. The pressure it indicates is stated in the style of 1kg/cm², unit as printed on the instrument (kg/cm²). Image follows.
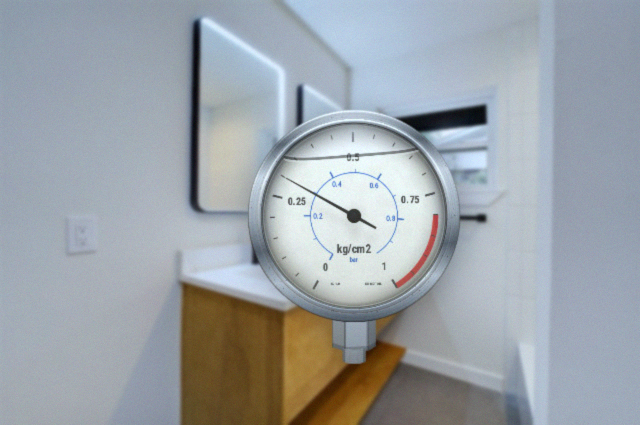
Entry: 0.3kg/cm²
